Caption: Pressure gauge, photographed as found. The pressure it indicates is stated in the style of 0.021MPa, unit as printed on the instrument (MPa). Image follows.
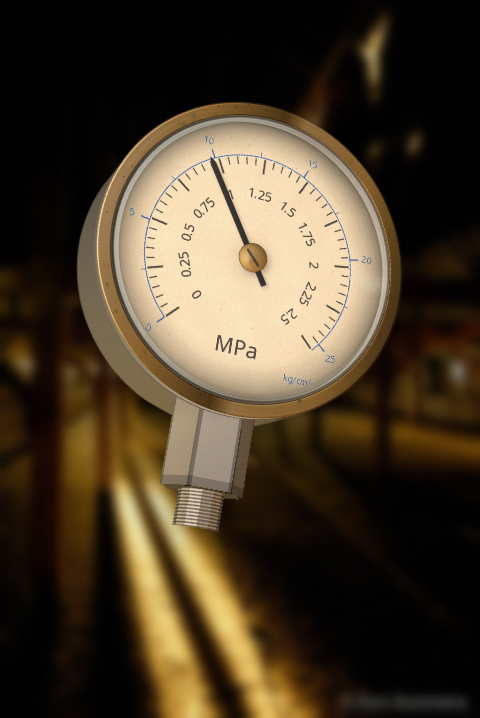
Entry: 0.95MPa
